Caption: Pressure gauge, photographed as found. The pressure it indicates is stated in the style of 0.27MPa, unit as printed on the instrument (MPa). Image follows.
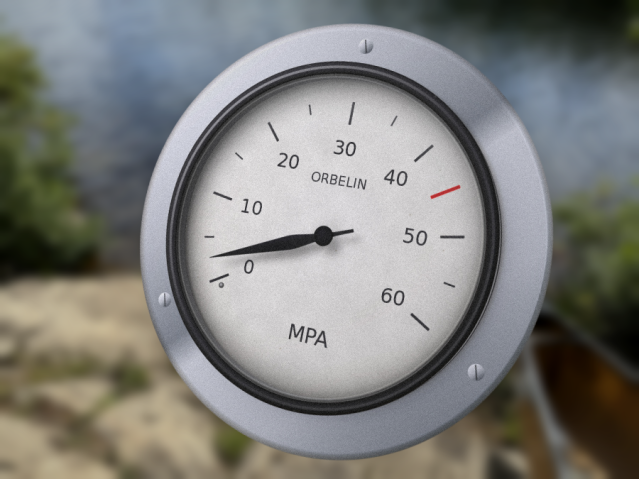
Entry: 2.5MPa
